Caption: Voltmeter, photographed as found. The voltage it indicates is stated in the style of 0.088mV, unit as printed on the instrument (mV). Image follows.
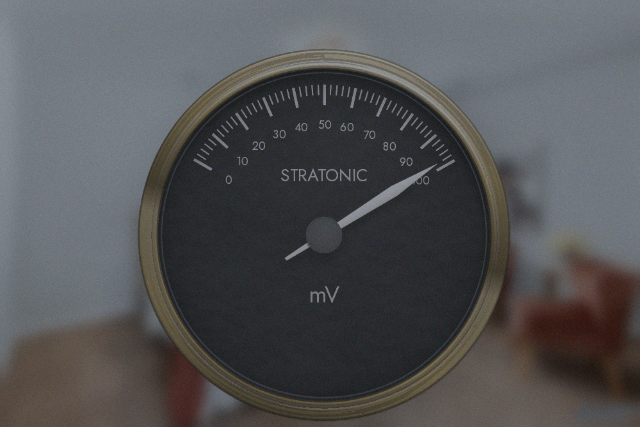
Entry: 98mV
